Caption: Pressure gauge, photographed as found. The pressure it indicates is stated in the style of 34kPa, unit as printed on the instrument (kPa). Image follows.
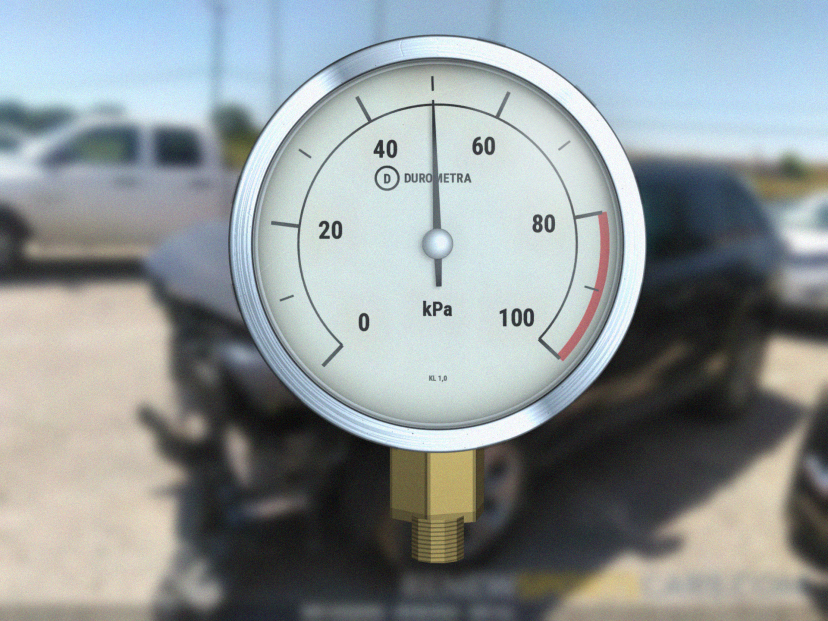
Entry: 50kPa
